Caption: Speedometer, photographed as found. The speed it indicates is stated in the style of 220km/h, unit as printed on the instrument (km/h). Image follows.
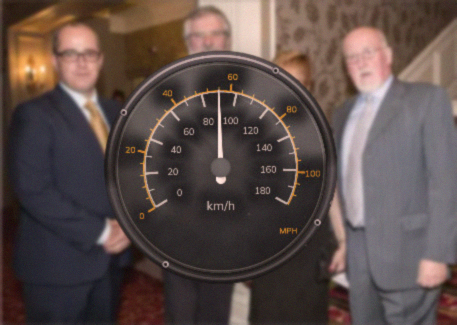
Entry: 90km/h
